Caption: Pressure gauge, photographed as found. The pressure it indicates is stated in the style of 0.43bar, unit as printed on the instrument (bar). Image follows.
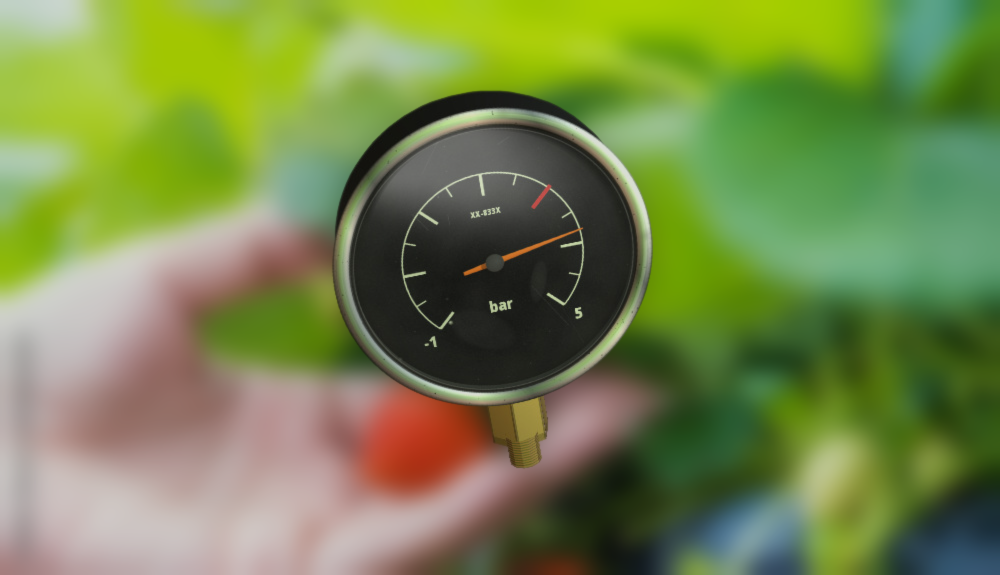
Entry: 3.75bar
